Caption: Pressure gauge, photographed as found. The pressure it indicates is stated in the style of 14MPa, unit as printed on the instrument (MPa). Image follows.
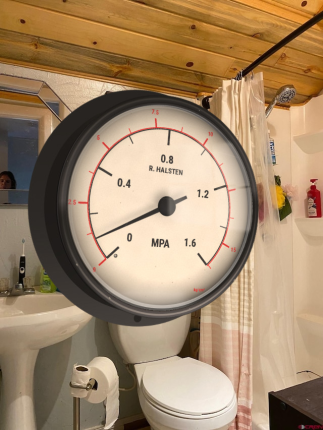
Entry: 0.1MPa
